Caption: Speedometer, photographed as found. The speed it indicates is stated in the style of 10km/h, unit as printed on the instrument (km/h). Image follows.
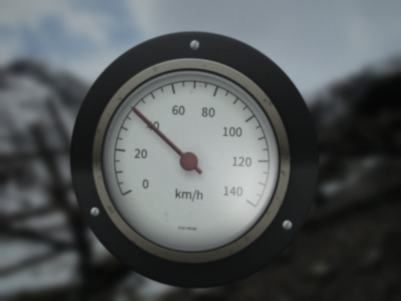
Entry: 40km/h
